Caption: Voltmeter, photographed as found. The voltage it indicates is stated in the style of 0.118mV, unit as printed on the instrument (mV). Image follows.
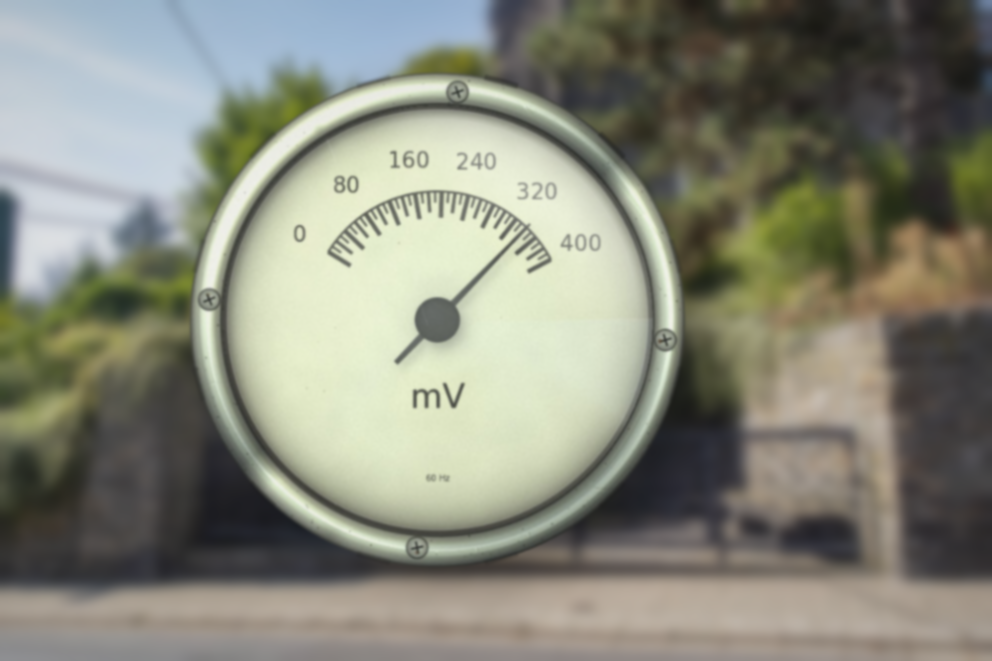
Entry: 340mV
